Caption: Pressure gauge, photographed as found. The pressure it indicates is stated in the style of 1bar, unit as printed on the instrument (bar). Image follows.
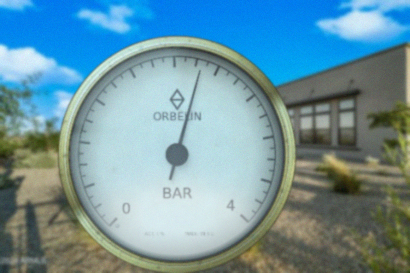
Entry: 2.25bar
